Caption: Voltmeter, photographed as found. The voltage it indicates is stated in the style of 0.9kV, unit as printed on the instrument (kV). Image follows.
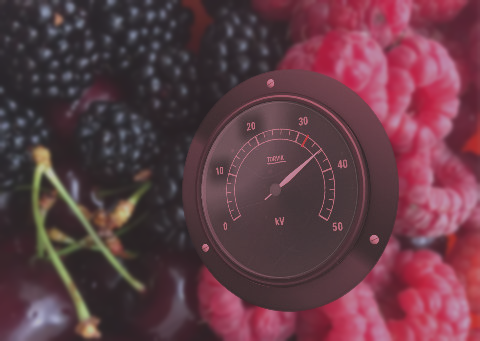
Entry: 36kV
